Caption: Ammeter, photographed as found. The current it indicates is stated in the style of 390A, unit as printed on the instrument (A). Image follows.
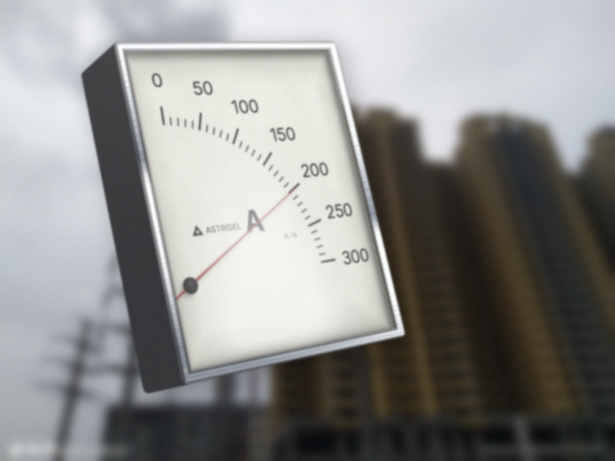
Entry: 200A
